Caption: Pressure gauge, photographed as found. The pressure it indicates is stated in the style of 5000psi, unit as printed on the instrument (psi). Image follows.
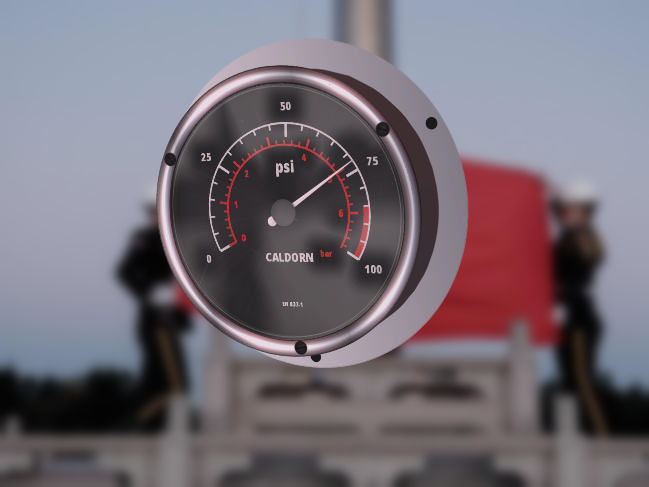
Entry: 72.5psi
